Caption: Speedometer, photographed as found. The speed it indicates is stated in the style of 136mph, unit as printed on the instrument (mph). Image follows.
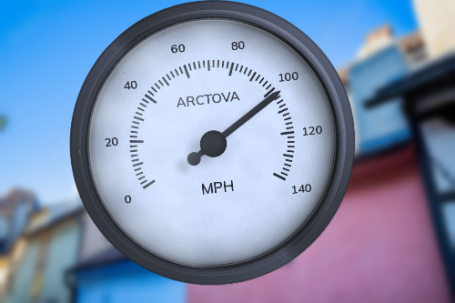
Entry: 102mph
